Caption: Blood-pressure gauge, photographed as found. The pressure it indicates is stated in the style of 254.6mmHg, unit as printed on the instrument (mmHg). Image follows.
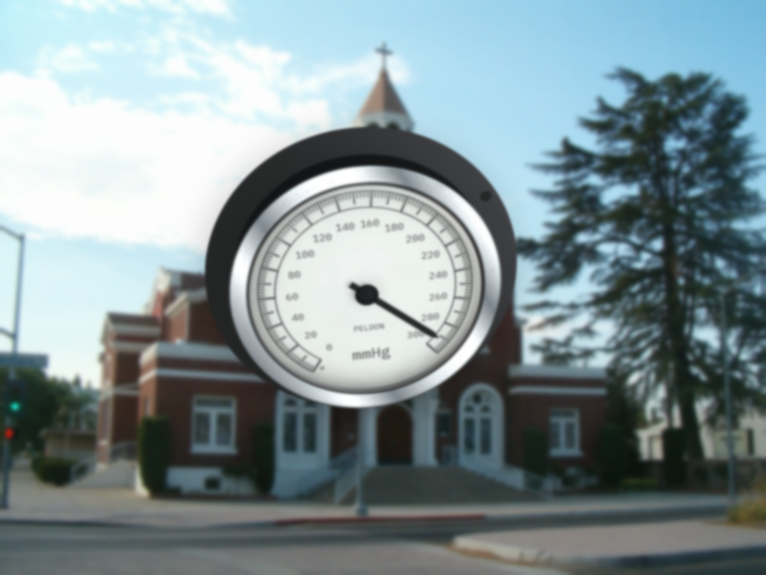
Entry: 290mmHg
